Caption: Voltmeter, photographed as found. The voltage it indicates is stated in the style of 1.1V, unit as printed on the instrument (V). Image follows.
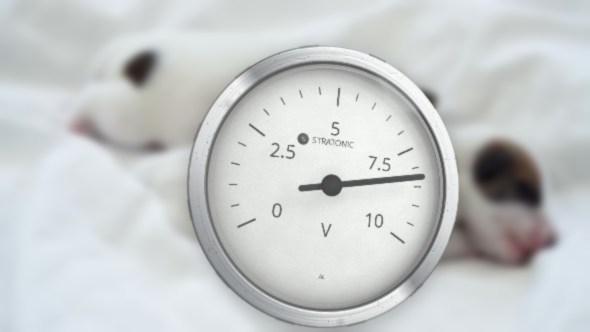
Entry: 8.25V
